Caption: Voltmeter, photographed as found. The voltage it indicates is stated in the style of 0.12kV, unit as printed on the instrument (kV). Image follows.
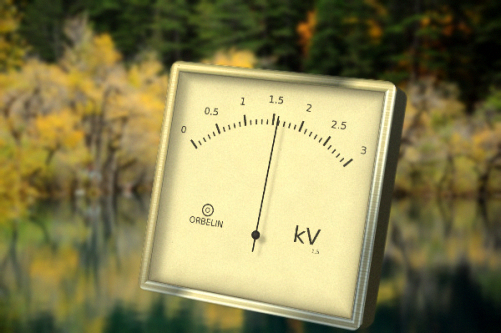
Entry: 1.6kV
